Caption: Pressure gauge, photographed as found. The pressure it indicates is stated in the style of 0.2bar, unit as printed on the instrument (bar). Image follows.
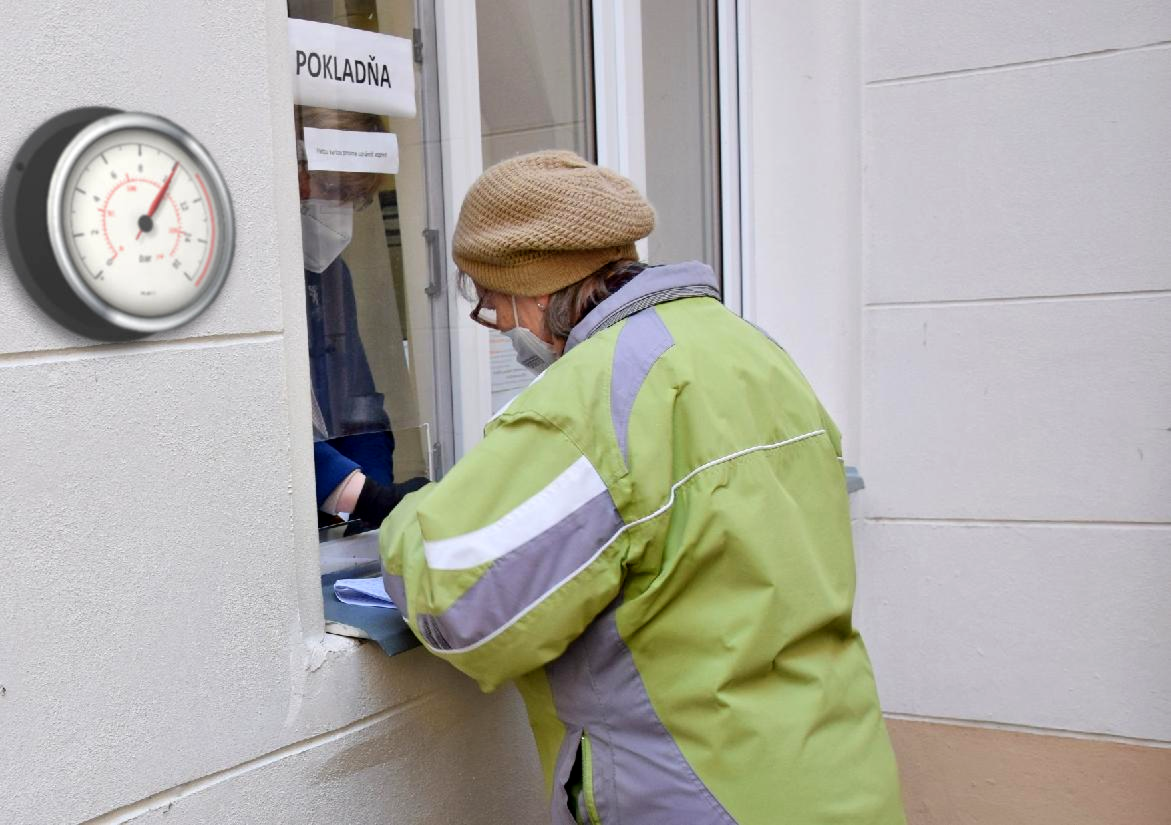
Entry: 10bar
